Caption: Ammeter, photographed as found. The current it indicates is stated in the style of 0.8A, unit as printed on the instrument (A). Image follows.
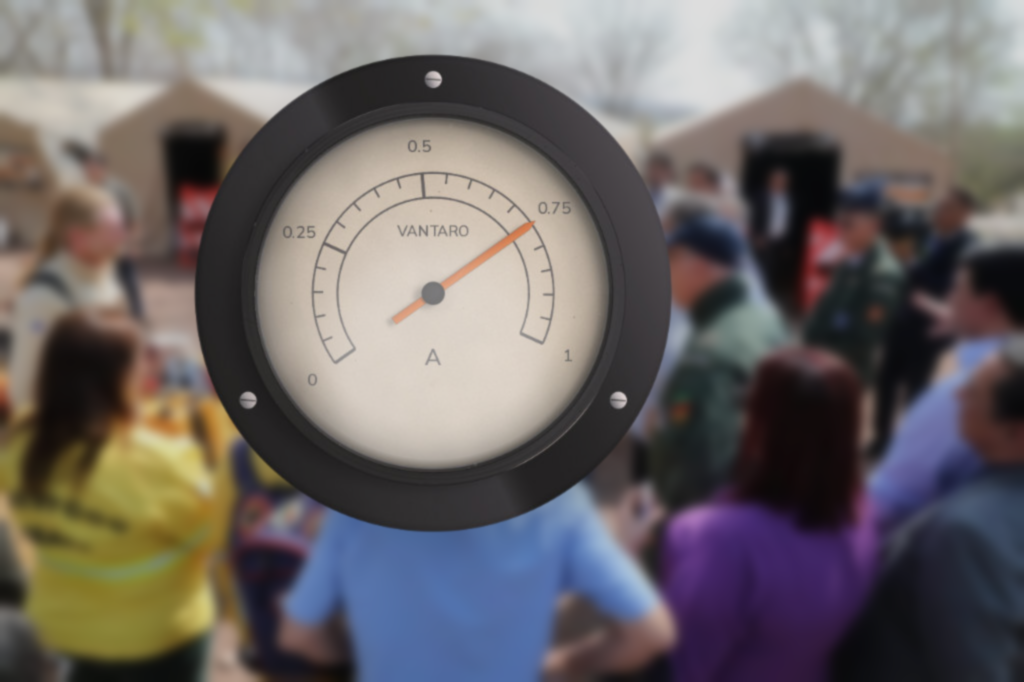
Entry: 0.75A
